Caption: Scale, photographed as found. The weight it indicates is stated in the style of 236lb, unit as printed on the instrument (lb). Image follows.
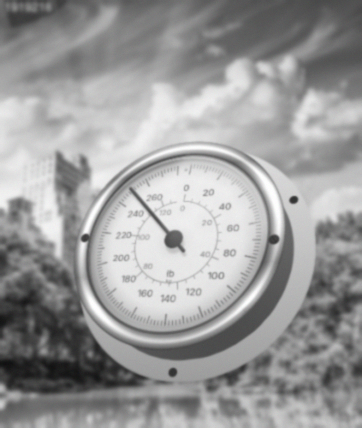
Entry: 250lb
